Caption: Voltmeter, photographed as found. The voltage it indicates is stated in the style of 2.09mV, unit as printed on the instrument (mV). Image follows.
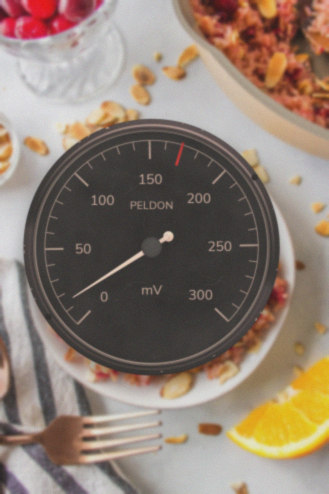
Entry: 15mV
